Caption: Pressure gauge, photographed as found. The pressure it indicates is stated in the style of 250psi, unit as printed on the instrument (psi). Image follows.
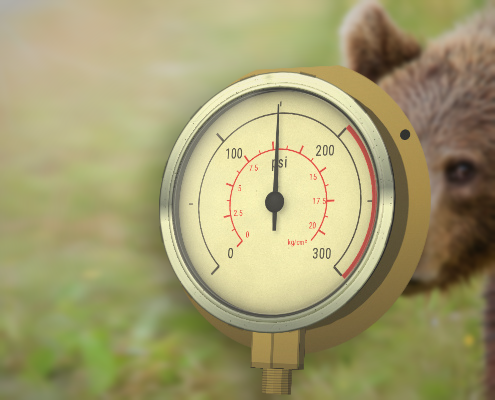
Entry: 150psi
